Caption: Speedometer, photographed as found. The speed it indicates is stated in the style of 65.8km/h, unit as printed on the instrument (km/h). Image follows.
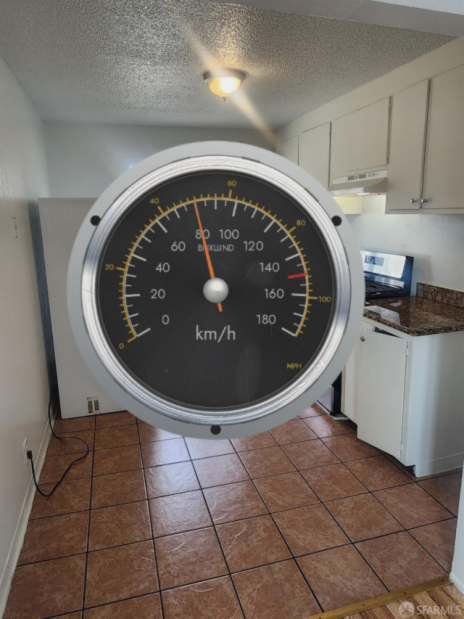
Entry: 80km/h
